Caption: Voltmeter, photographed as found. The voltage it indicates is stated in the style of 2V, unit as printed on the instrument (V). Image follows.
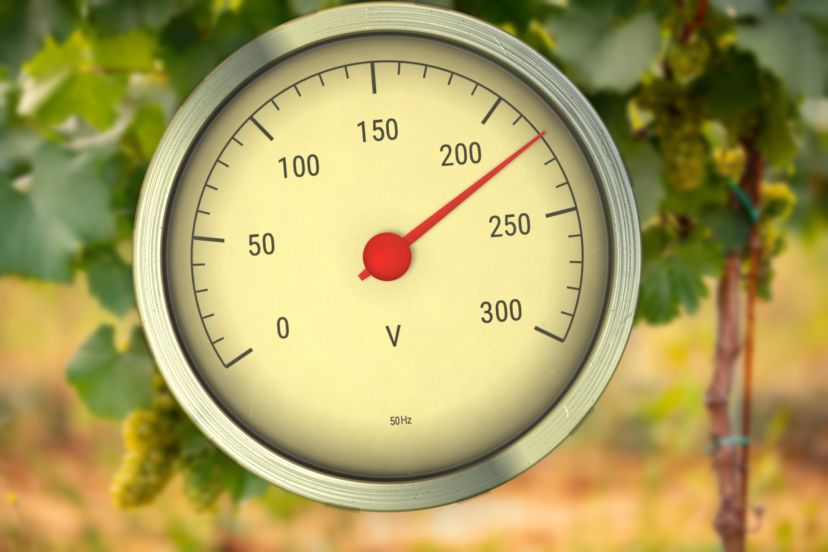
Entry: 220V
